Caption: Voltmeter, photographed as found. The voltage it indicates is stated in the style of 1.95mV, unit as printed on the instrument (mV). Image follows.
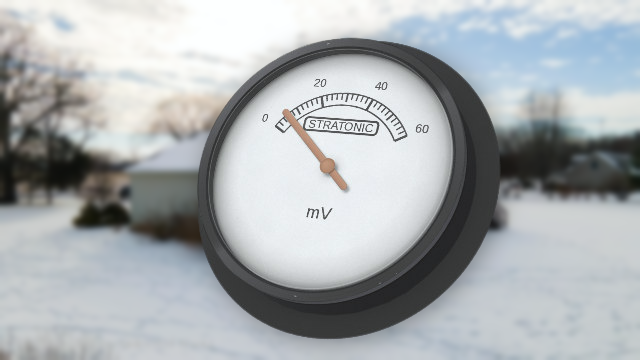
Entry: 6mV
